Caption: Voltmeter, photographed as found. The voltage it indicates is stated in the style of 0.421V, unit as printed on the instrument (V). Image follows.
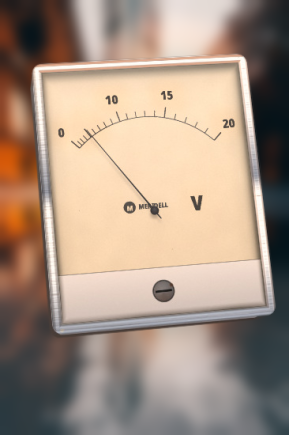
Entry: 5V
